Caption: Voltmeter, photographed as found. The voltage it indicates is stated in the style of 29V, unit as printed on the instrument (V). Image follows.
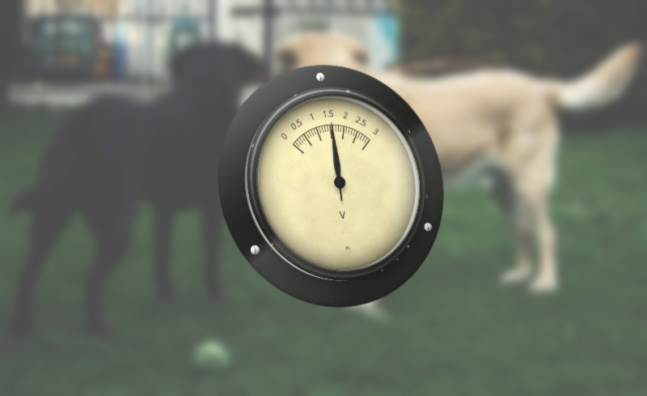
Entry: 1.5V
